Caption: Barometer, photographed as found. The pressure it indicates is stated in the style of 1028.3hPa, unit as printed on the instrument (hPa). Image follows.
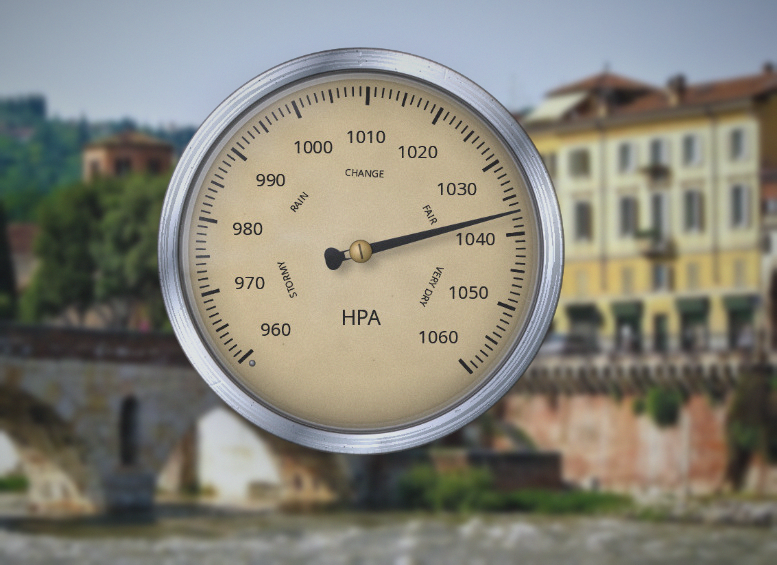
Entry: 1037hPa
